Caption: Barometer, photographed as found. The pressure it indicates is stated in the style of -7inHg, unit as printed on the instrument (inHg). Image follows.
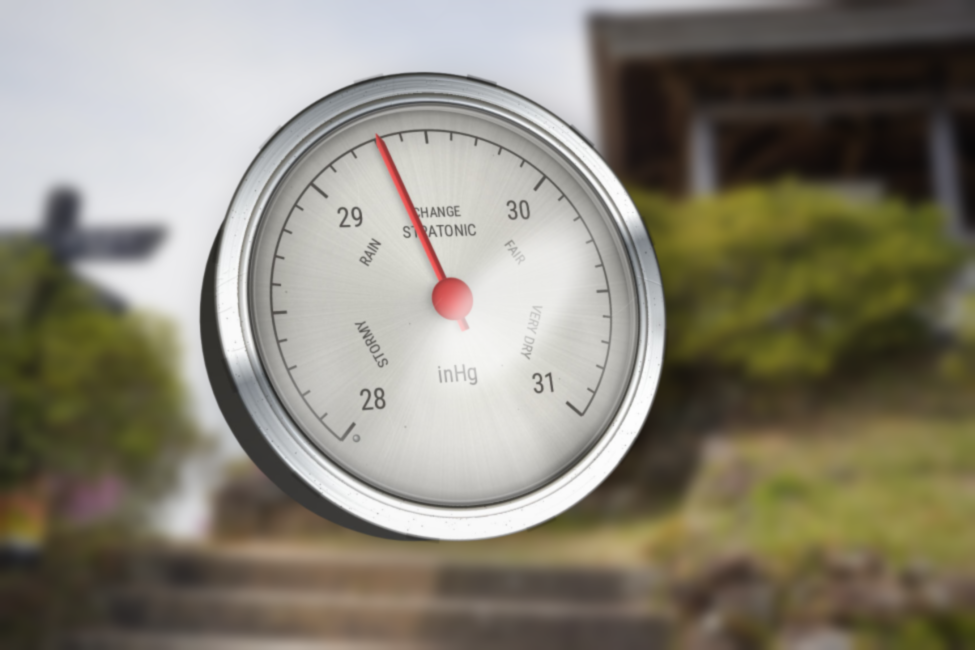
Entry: 29.3inHg
